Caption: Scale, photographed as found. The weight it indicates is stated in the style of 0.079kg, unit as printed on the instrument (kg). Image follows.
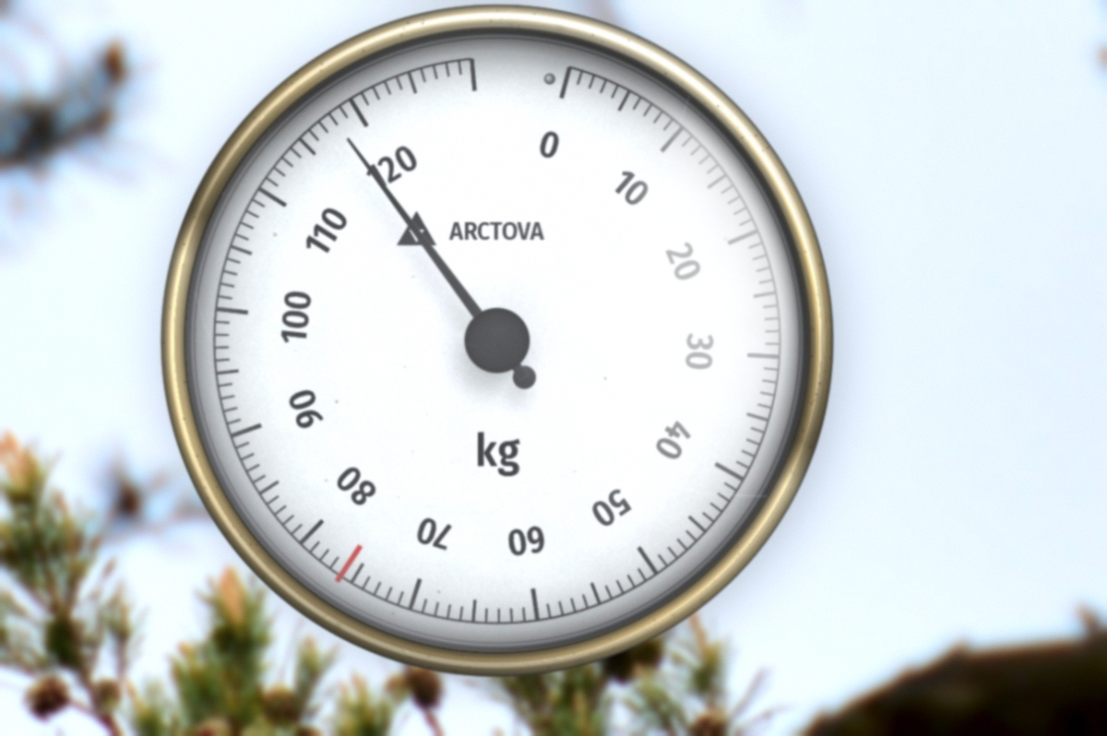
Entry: 118kg
